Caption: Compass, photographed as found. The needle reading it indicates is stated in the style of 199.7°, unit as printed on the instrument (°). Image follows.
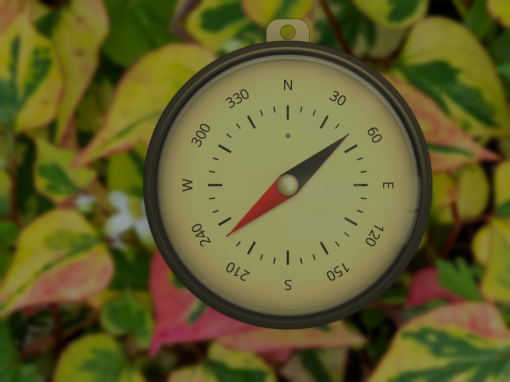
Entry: 230°
